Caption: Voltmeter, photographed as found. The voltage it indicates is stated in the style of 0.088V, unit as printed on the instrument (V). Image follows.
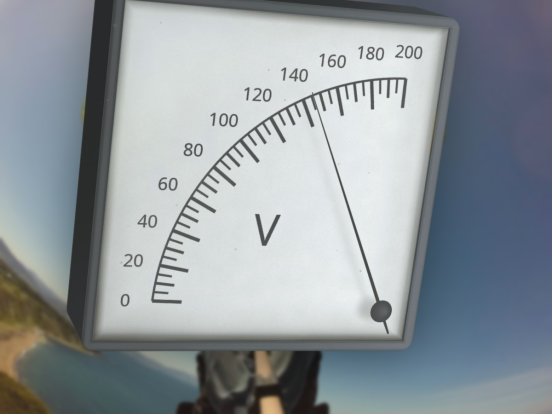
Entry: 145V
